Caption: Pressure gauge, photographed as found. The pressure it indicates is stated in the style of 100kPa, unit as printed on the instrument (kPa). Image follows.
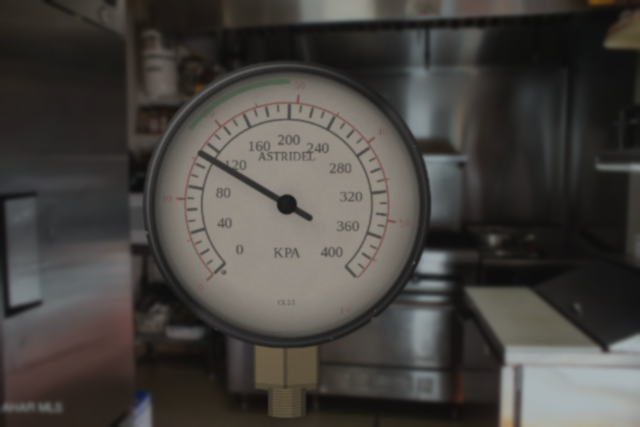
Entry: 110kPa
